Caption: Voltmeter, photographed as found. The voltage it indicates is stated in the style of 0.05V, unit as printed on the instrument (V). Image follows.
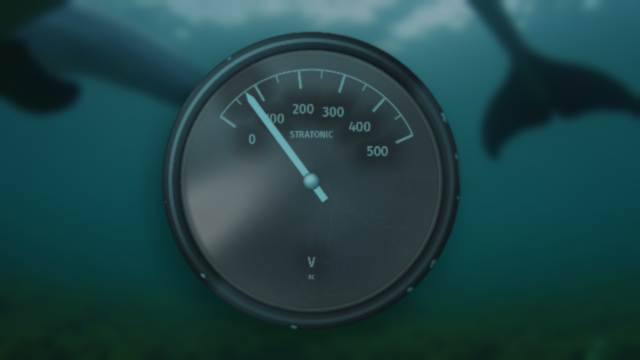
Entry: 75V
